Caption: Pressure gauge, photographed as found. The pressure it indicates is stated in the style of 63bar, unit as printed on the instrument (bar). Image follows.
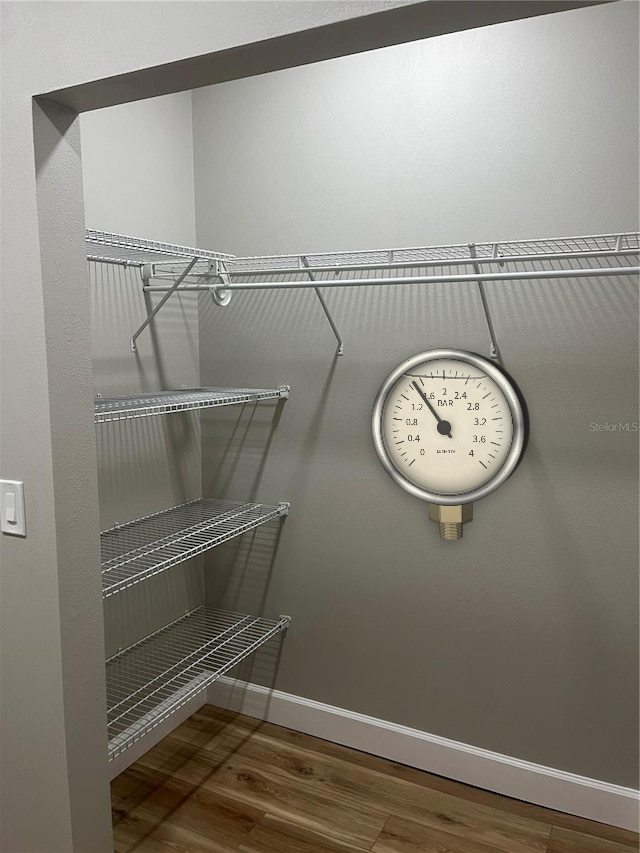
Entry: 1.5bar
